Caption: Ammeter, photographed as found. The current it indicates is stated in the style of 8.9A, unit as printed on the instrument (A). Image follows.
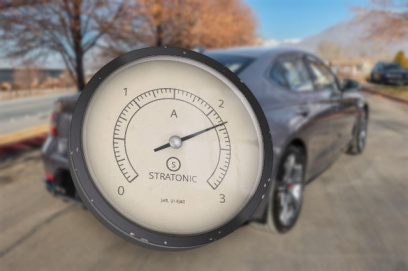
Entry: 2.2A
